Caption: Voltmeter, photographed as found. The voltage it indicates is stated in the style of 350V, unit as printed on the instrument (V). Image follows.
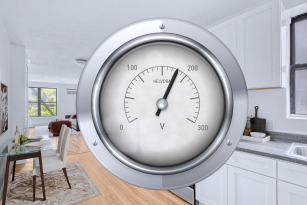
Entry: 180V
